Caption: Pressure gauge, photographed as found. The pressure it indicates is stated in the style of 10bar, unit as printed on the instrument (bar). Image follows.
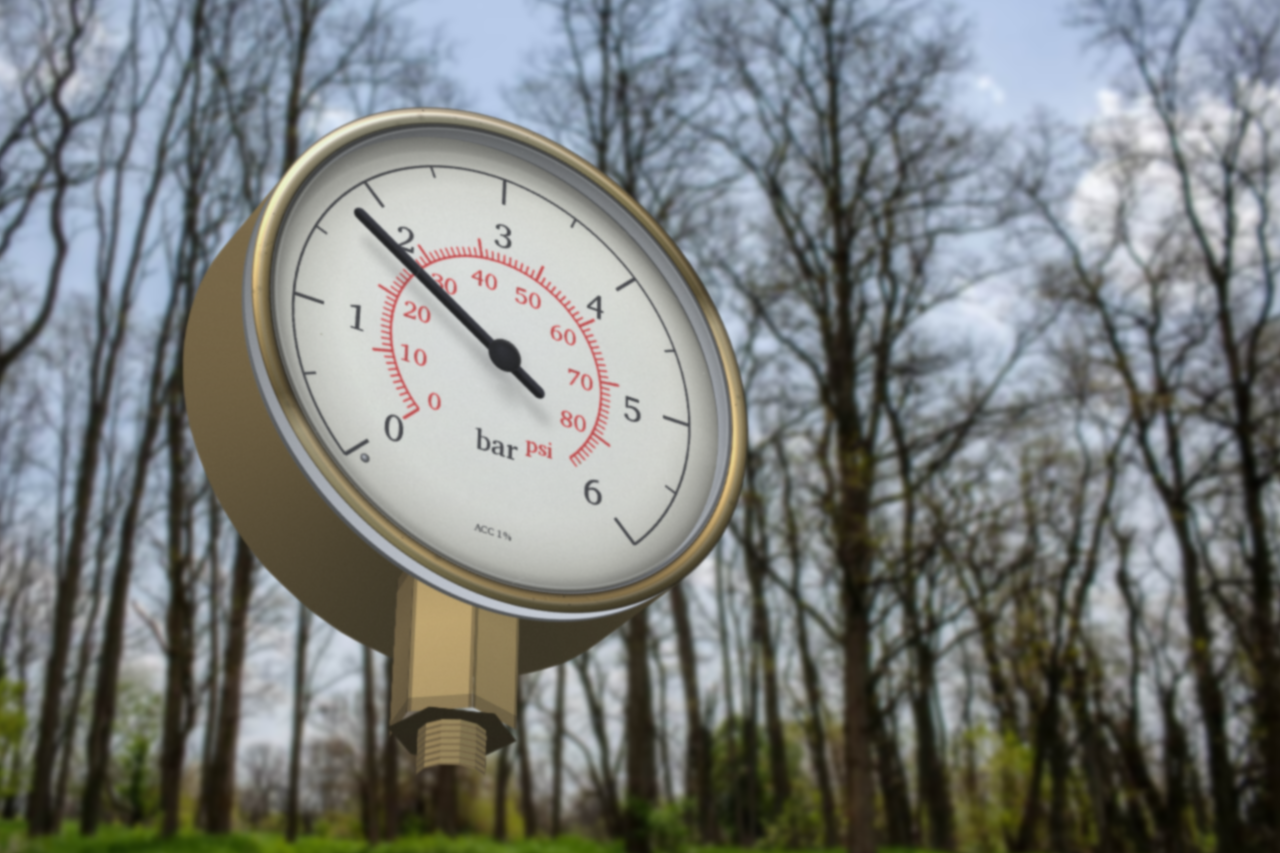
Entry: 1.75bar
